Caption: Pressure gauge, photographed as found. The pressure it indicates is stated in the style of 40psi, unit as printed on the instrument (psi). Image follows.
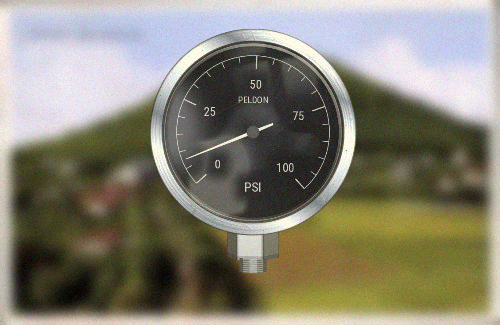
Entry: 7.5psi
